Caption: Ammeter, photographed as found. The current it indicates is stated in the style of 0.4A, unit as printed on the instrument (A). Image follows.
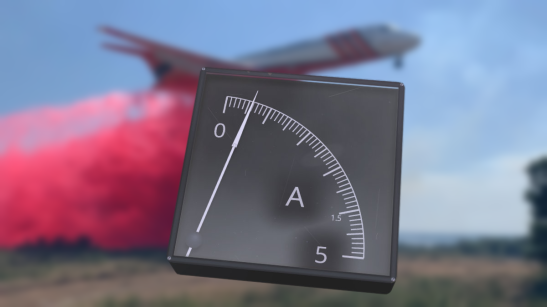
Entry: 0.6A
